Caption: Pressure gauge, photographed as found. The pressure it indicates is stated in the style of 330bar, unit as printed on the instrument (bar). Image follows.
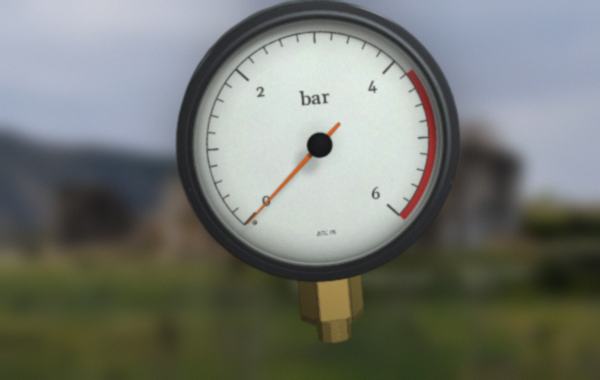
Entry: 0bar
